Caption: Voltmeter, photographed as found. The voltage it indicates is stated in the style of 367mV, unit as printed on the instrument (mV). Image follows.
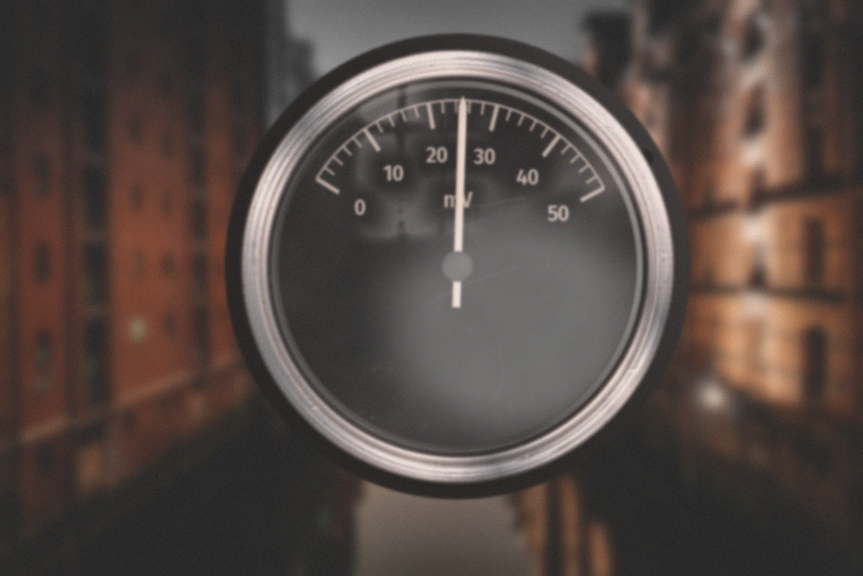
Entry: 25mV
